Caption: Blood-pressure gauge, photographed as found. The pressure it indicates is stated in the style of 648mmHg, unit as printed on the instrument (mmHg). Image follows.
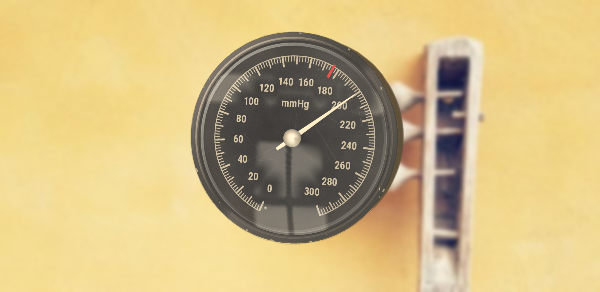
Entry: 200mmHg
